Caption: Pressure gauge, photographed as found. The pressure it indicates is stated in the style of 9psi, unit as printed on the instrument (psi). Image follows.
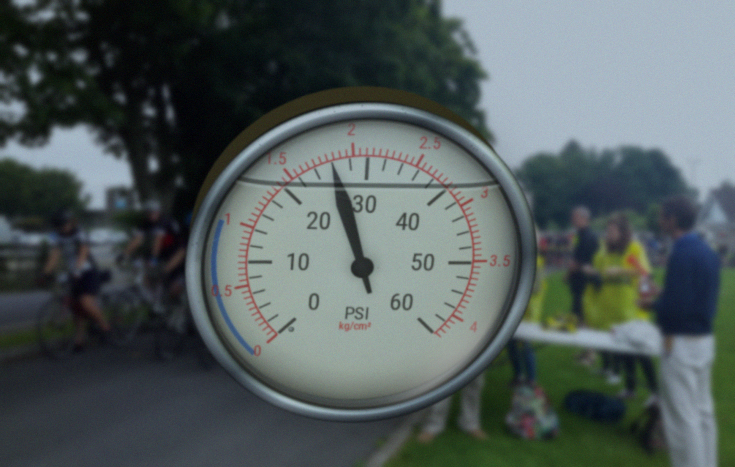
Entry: 26psi
